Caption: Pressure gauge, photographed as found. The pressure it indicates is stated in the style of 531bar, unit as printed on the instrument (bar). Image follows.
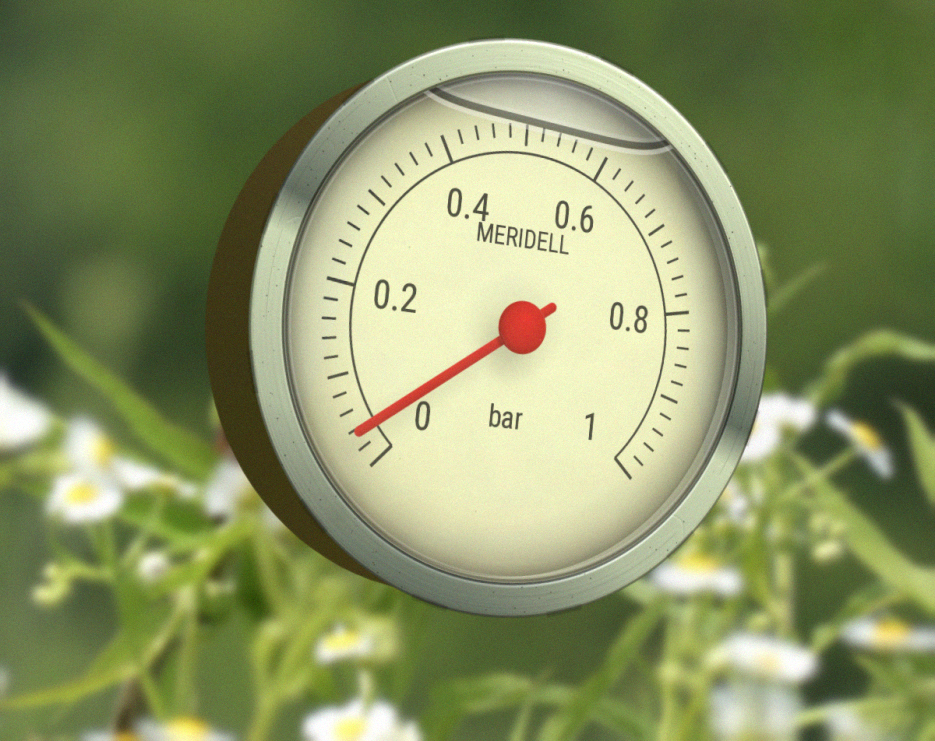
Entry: 0.04bar
